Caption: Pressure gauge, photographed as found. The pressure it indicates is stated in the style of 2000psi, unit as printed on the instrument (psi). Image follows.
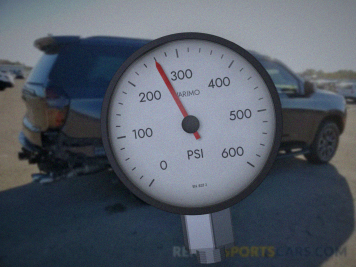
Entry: 260psi
